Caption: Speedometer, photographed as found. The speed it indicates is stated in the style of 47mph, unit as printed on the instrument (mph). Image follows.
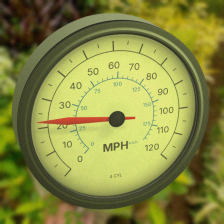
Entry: 22.5mph
